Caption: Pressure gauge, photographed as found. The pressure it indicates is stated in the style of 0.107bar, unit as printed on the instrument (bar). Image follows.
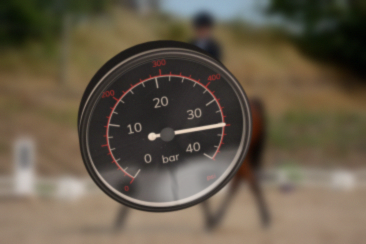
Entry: 34bar
